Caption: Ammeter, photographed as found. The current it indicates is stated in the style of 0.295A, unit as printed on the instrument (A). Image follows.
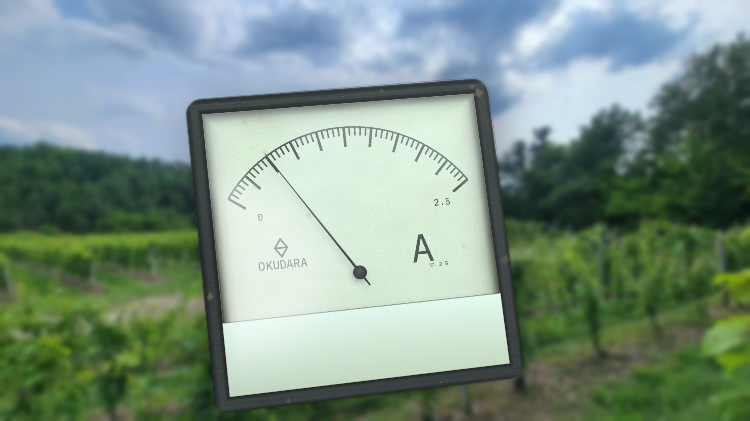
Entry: 0.5A
